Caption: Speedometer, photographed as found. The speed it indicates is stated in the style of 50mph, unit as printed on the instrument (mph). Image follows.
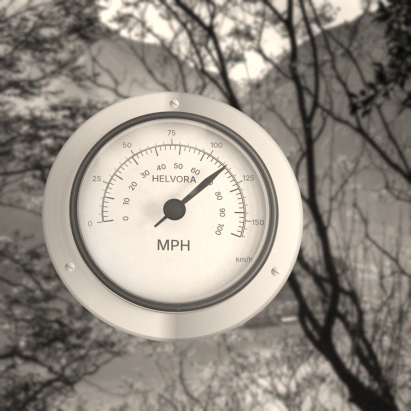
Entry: 70mph
